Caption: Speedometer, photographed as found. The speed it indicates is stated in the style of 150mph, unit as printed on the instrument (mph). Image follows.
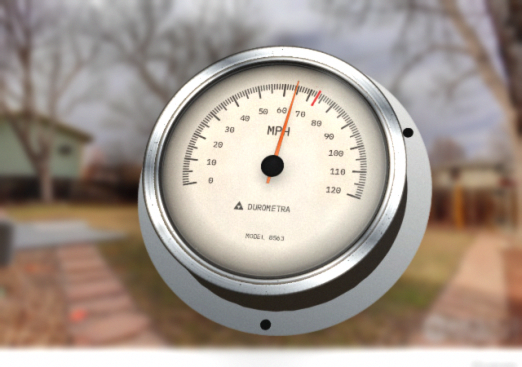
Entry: 65mph
